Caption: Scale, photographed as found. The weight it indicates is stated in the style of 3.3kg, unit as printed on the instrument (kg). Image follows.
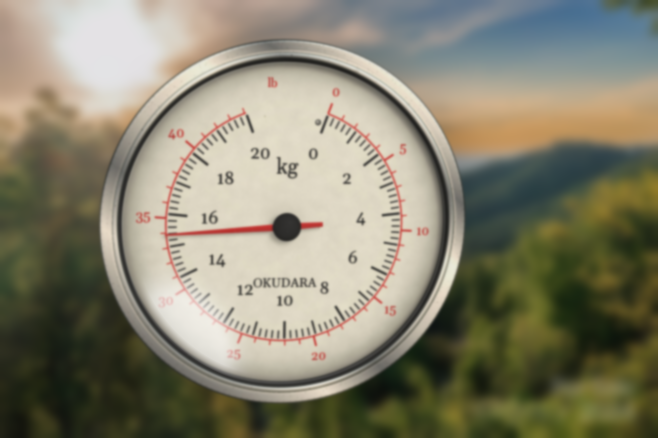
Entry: 15.4kg
